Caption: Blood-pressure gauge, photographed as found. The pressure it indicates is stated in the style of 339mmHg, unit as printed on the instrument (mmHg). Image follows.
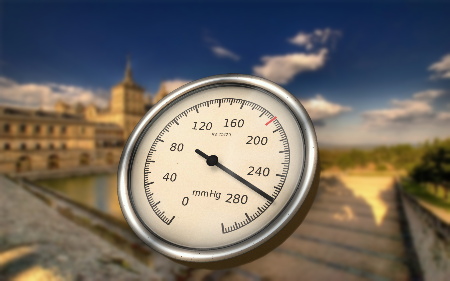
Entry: 260mmHg
